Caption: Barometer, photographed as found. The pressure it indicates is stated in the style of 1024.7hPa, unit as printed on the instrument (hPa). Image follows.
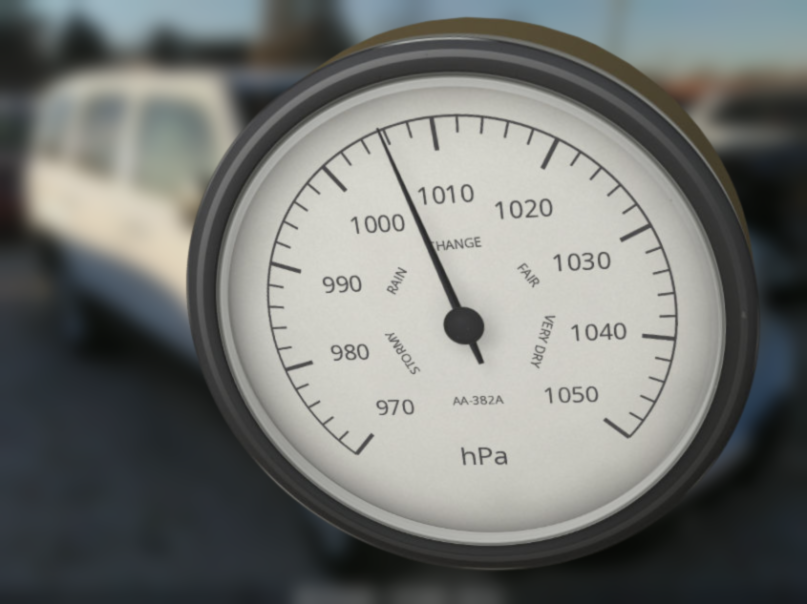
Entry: 1006hPa
